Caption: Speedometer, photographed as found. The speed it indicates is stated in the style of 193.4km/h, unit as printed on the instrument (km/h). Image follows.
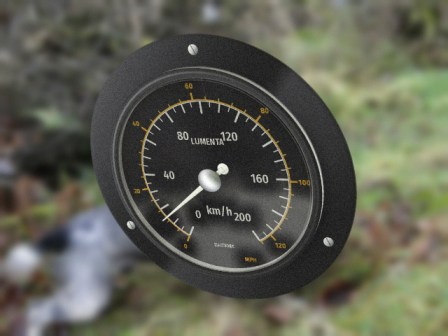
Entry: 15km/h
